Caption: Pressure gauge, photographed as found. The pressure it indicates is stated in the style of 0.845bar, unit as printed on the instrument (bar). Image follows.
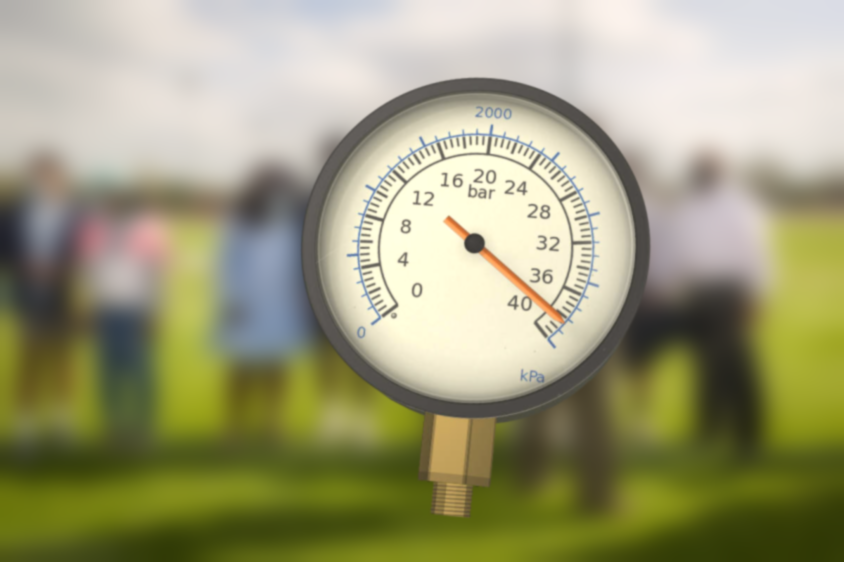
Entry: 38.5bar
